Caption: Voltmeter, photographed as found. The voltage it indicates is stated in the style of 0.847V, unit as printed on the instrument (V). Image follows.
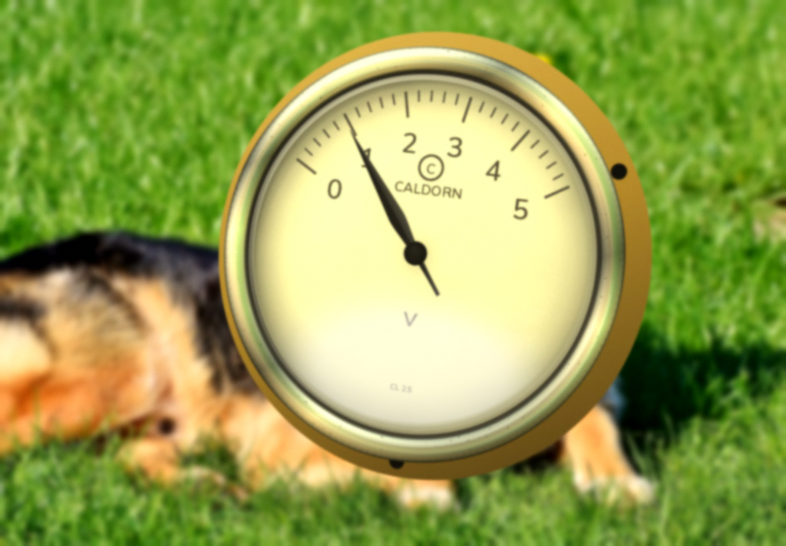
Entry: 1V
